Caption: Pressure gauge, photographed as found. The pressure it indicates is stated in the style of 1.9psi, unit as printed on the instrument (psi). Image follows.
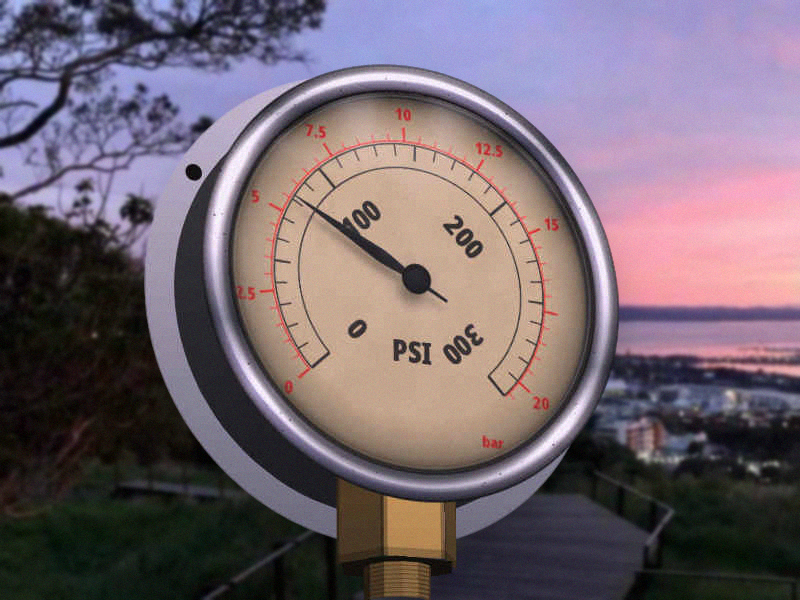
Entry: 80psi
